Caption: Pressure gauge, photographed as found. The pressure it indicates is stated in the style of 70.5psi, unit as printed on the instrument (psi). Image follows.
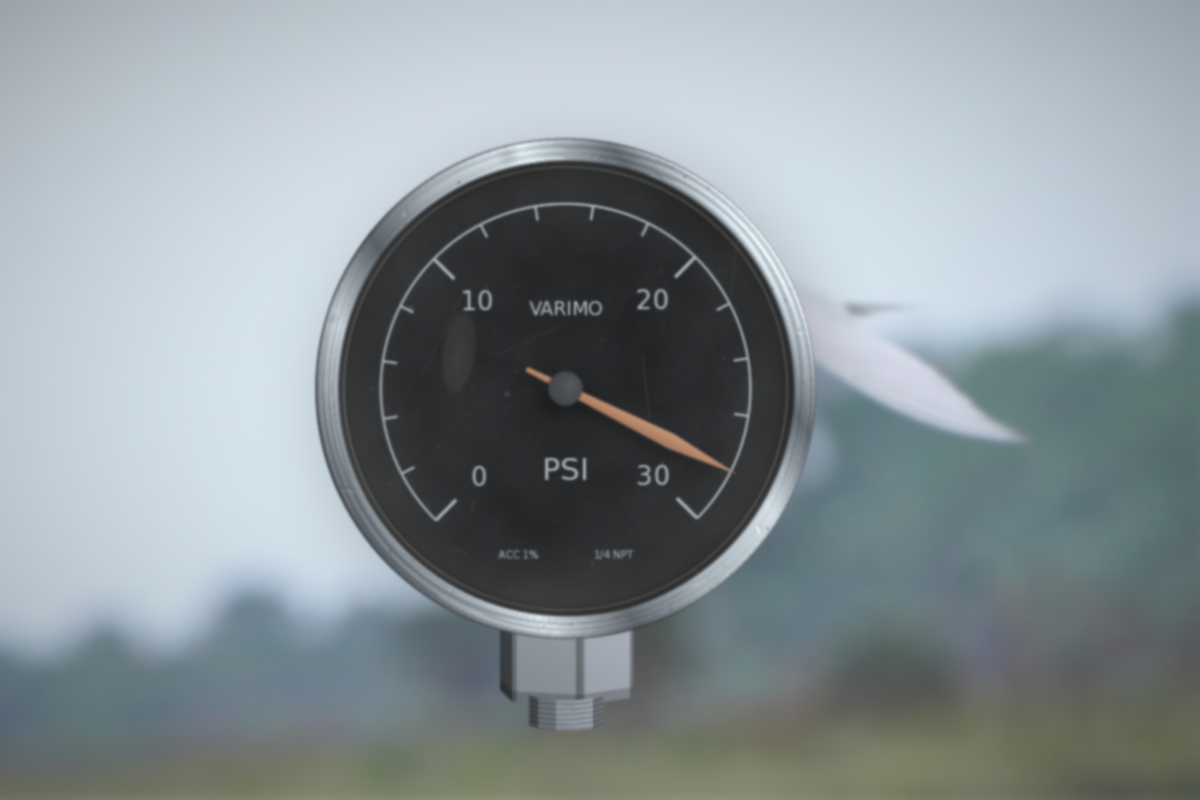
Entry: 28psi
